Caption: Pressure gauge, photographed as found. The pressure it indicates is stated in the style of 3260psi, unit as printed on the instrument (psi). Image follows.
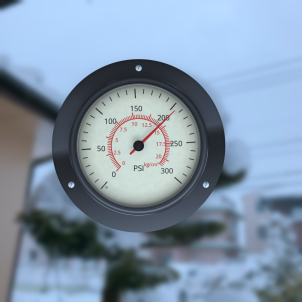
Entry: 205psi
